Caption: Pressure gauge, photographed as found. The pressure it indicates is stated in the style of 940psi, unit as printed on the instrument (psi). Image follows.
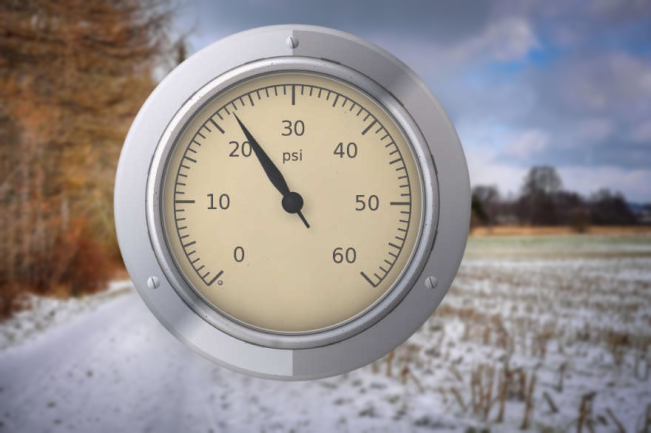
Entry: 22.5psi
